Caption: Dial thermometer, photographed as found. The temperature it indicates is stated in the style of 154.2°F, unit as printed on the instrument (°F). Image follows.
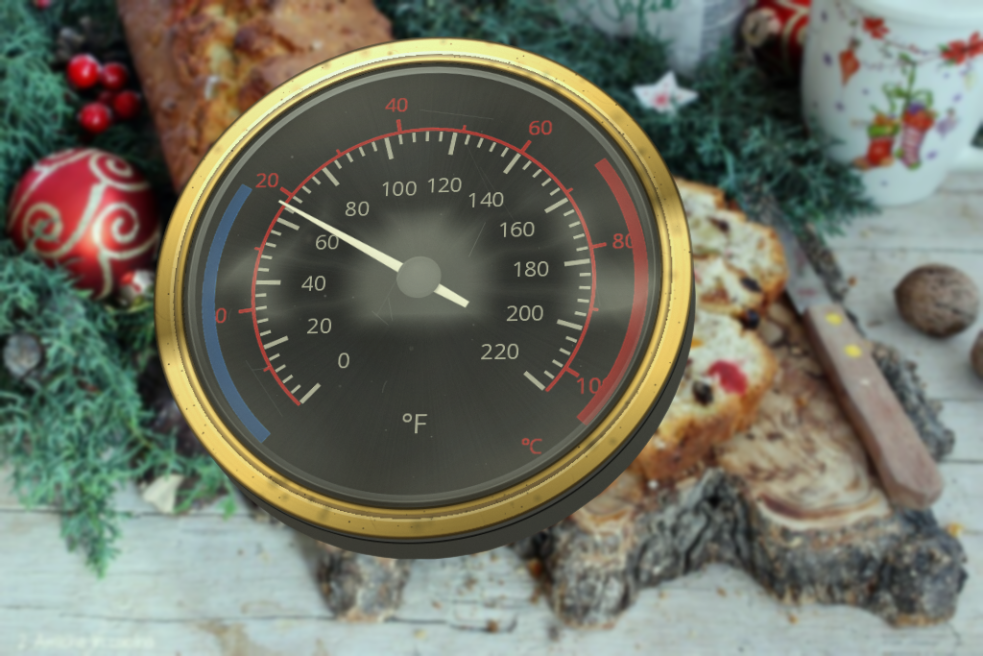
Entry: 64°F
